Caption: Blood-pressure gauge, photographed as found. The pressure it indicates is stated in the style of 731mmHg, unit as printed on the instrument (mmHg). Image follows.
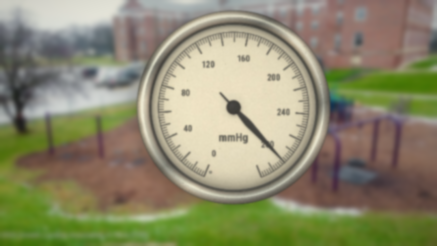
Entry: 280mmHg
